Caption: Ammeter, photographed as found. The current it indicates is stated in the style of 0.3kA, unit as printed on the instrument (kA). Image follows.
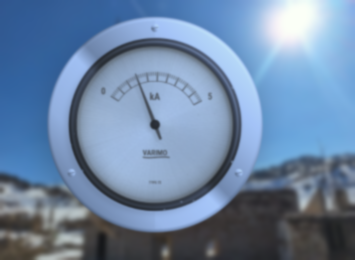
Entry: 1.5kA
